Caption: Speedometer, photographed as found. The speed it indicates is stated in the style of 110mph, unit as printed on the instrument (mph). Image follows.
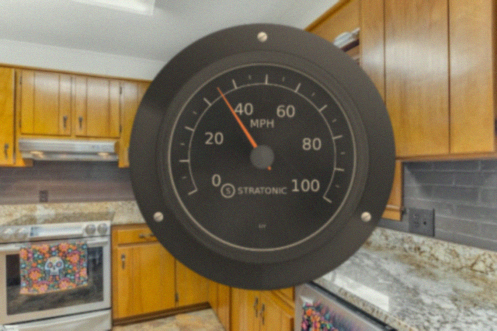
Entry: 35mph
